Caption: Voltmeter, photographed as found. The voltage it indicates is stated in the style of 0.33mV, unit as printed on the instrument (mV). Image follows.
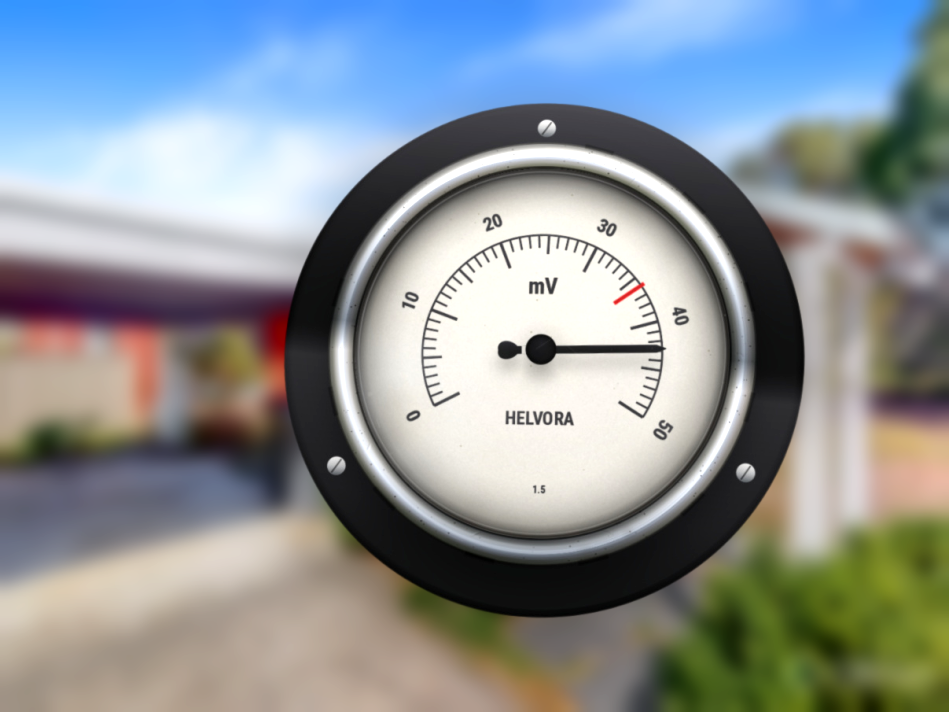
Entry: 43mV
